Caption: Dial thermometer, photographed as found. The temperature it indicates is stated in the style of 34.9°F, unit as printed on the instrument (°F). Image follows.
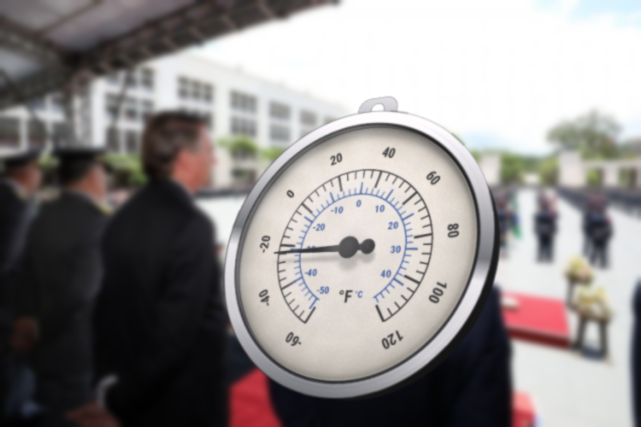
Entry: -24°F
